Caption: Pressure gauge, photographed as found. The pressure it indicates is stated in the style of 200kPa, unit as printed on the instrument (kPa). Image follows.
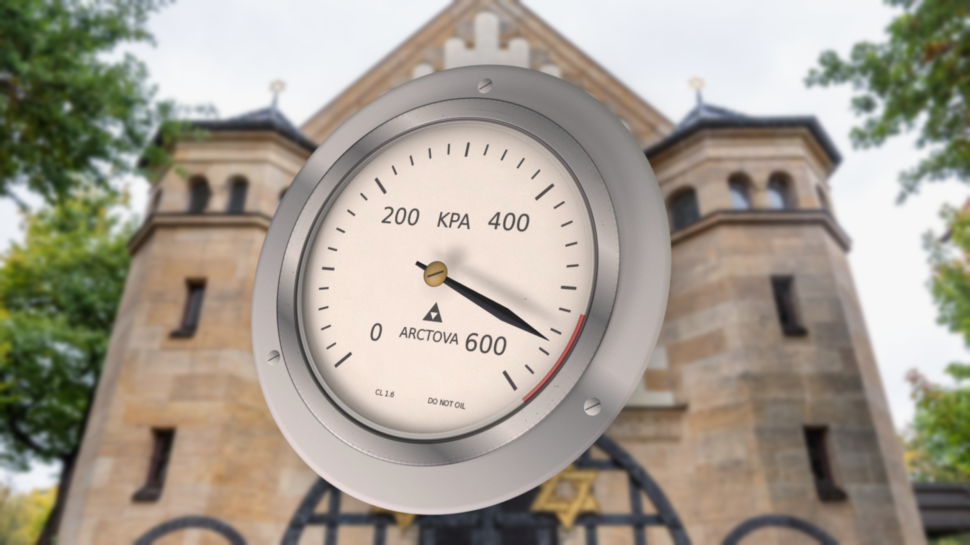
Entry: 550kPa
